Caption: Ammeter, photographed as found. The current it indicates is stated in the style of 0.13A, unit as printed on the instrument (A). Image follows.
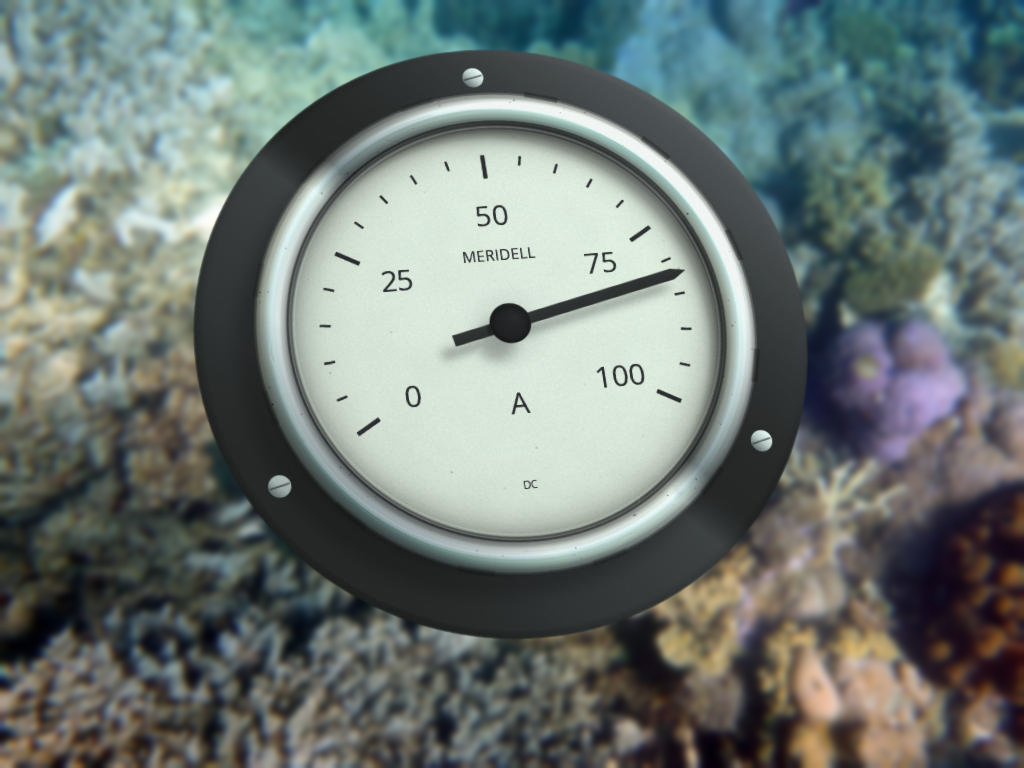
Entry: 82.5A
